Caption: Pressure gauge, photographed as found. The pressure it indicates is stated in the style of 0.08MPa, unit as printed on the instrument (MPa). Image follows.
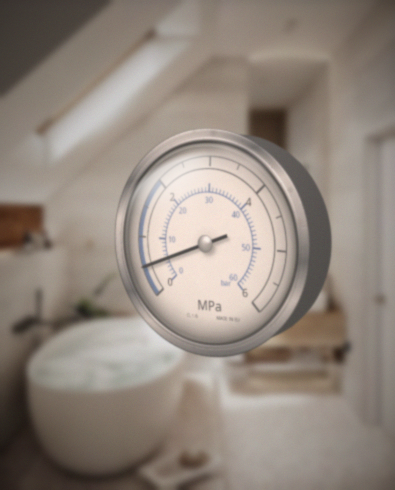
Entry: 0.5MPa
